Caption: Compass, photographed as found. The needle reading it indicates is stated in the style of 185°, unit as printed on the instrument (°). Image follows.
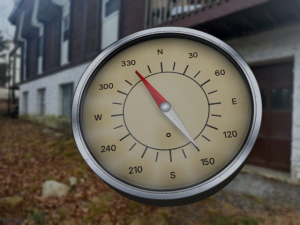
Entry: 330°
